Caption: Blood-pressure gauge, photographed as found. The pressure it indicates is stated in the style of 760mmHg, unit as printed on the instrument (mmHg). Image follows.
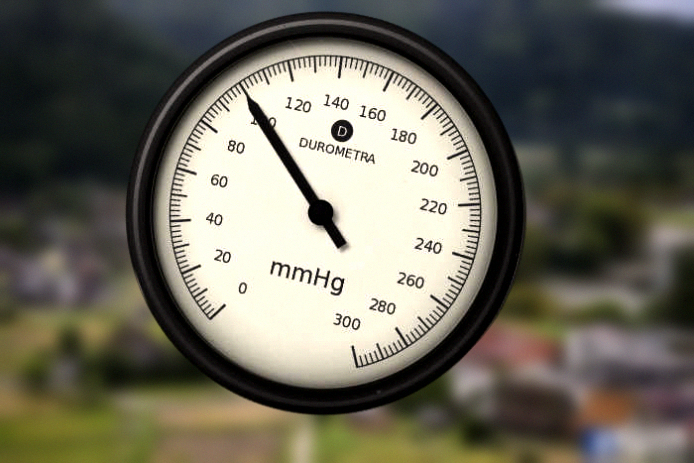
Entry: 100mmHg
